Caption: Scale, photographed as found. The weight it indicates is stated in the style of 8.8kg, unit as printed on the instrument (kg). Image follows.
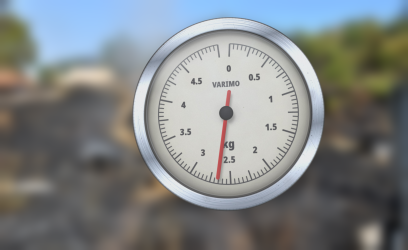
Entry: 2.65kg
